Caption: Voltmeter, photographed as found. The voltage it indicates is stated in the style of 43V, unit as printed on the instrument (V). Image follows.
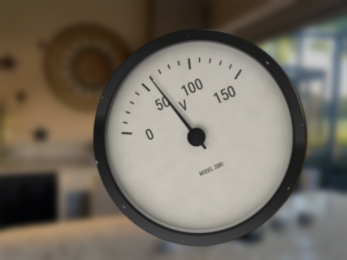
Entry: 60V
